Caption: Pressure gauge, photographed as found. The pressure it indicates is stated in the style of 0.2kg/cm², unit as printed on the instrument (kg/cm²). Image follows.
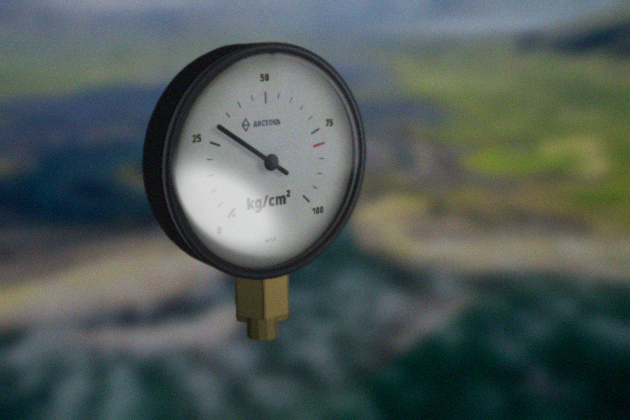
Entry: 30kg/cm²
